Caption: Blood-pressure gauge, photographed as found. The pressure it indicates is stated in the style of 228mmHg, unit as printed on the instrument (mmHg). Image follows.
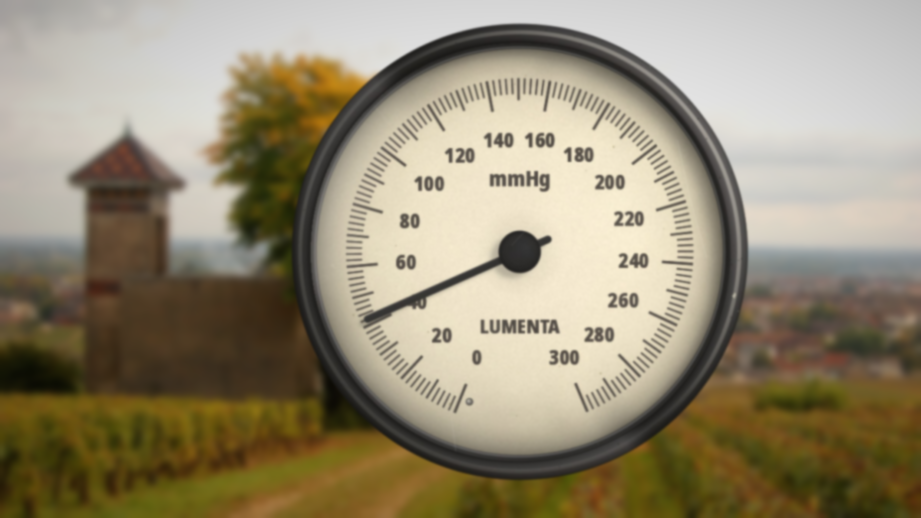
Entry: 42mmHg
